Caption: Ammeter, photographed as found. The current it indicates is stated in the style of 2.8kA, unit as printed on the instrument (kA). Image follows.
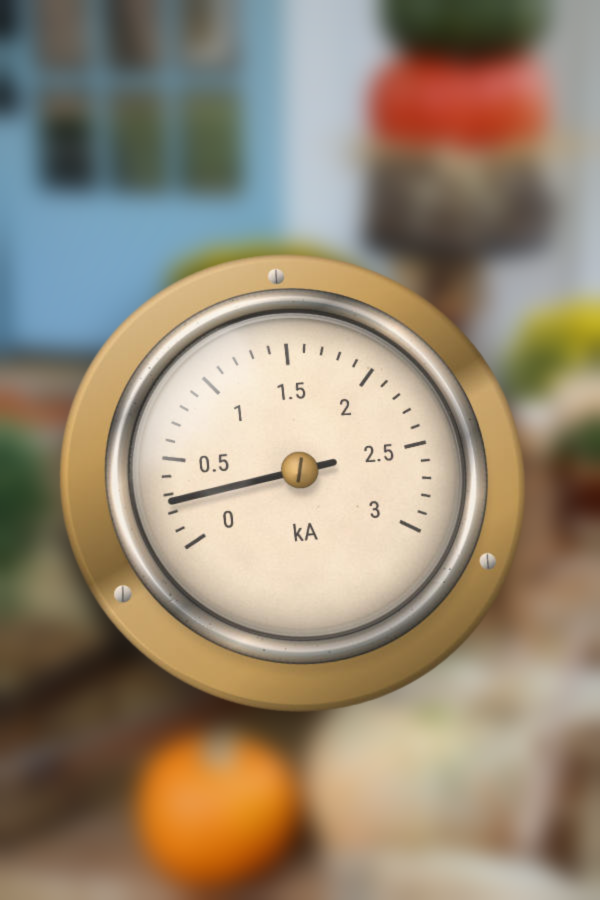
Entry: 0.25kA
